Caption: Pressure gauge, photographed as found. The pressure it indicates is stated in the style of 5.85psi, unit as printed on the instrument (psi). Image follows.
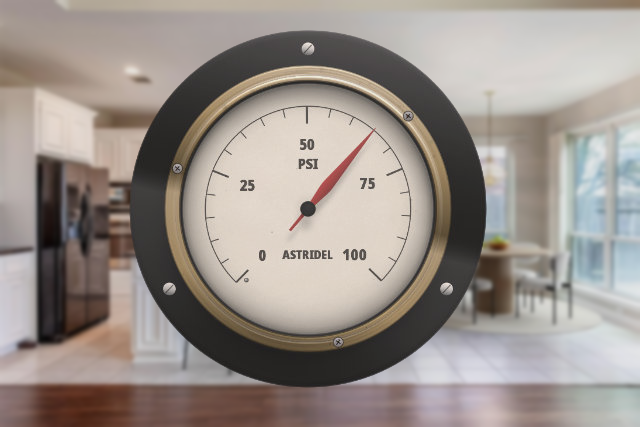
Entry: 65psi
